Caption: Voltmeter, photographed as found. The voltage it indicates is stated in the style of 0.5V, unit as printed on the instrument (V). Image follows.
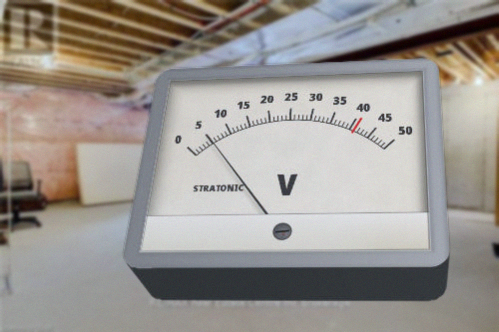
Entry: 5V
